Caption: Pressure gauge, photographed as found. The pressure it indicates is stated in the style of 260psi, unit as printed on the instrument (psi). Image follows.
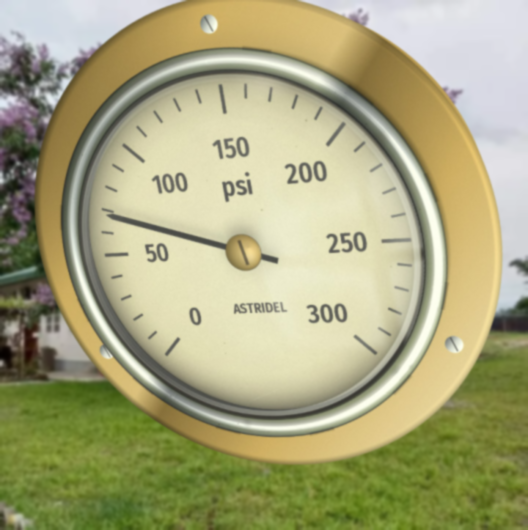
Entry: 70psi
